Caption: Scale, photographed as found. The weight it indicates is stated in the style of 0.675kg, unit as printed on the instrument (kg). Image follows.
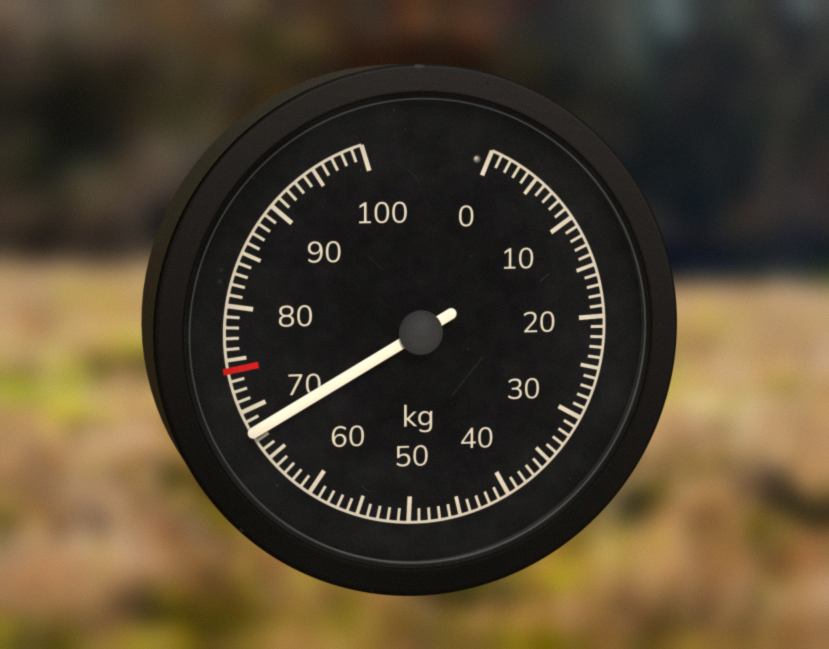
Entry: 68kg
